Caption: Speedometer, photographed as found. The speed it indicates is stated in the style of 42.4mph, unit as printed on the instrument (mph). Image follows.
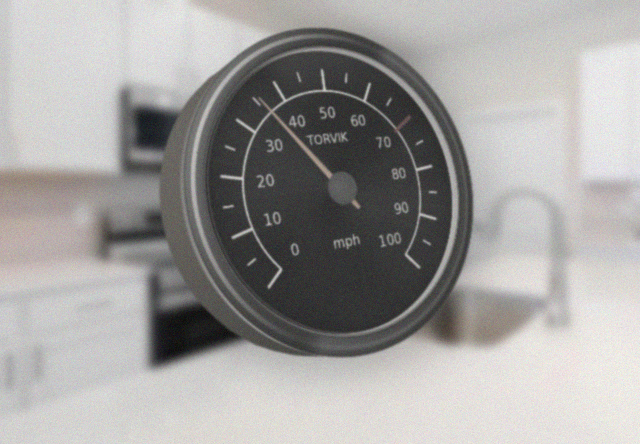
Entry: 35mph
